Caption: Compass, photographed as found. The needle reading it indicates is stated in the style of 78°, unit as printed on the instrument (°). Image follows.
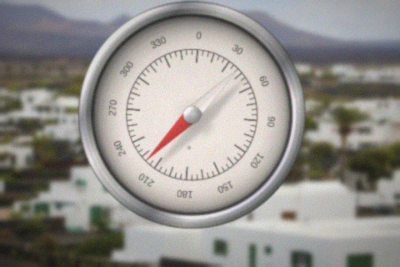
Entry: 220°
